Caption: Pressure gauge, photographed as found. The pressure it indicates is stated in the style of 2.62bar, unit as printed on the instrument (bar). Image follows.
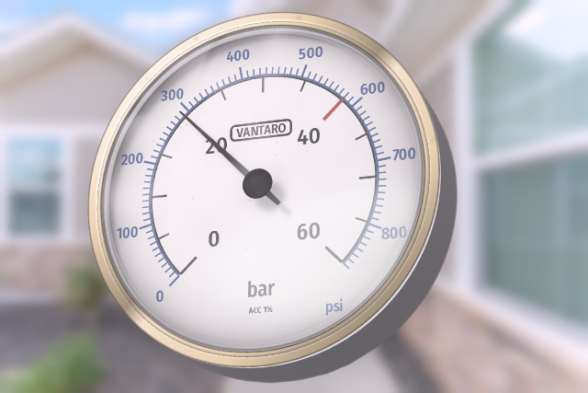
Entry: 20bar
